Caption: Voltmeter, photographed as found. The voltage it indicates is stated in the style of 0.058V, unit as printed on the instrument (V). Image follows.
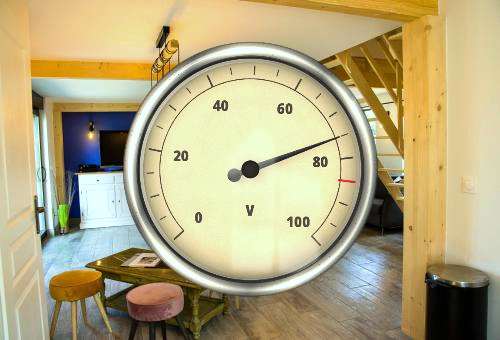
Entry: 75V
